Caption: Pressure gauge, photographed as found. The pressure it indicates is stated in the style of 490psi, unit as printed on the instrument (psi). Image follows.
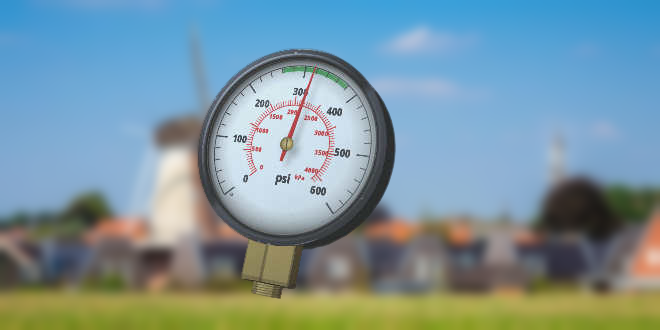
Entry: 320psi
